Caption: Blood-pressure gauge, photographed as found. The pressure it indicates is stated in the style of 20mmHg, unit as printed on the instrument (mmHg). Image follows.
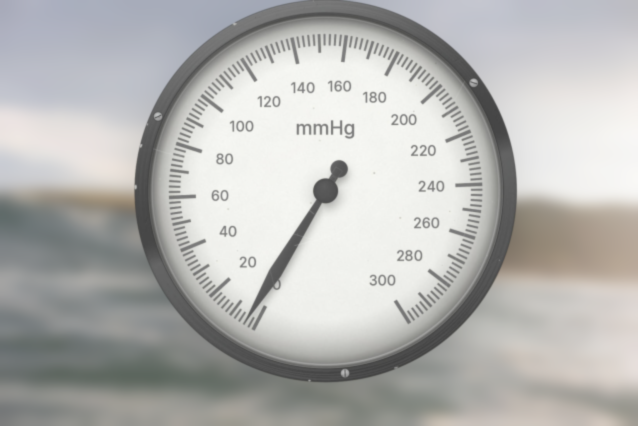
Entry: 4mmHg
